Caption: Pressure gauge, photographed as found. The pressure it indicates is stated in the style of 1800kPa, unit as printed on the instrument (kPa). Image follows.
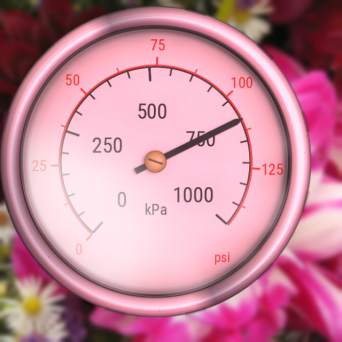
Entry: 750kPa
